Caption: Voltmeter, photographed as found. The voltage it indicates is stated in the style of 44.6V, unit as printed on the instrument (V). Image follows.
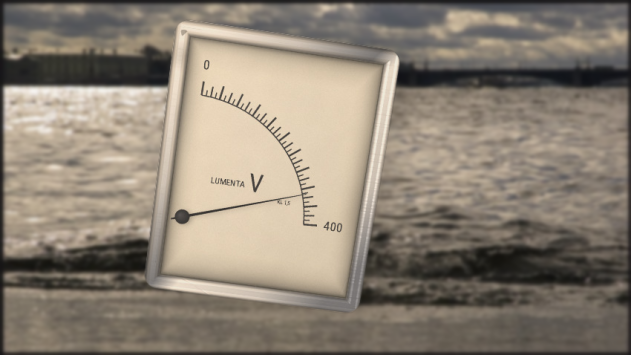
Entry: 330V
